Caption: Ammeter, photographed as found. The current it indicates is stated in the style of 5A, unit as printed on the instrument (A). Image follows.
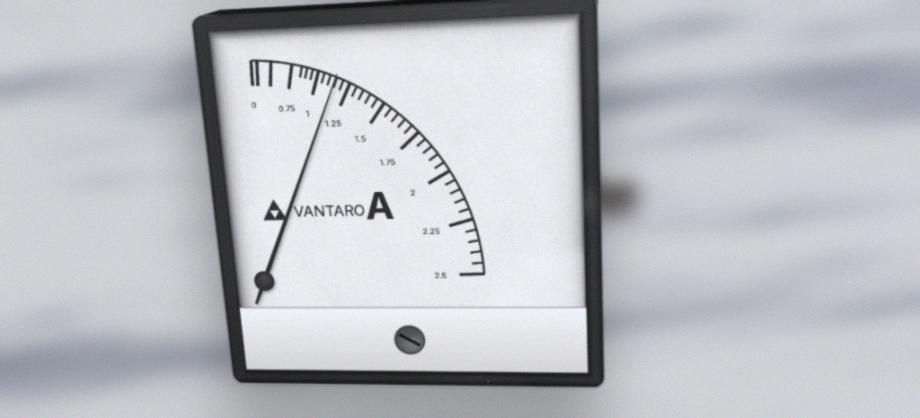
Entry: 1.15A
